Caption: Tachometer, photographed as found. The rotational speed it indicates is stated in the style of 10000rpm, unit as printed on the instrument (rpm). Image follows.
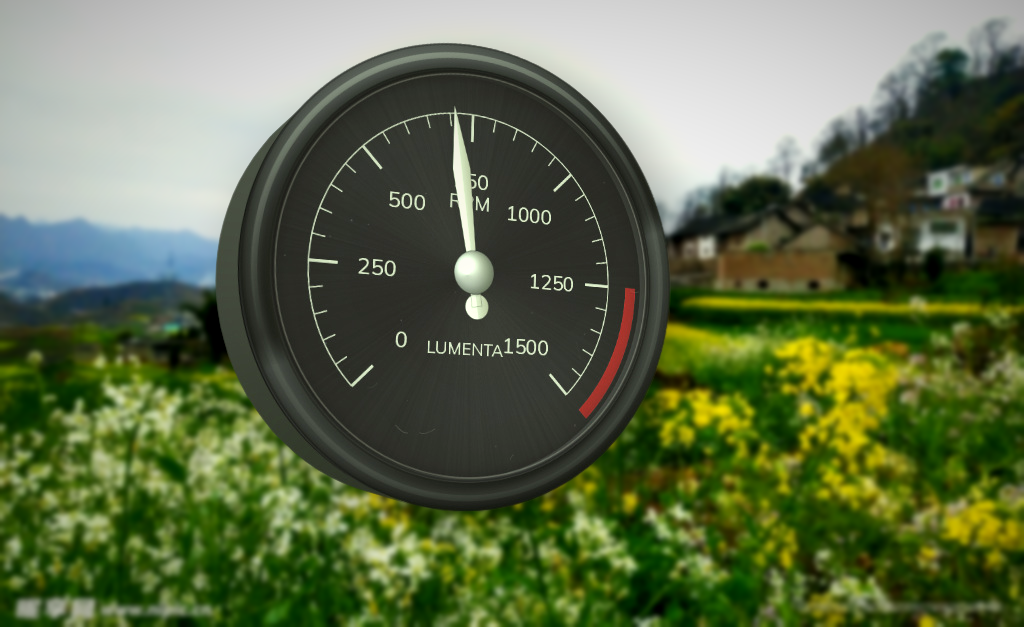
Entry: 700rpm
